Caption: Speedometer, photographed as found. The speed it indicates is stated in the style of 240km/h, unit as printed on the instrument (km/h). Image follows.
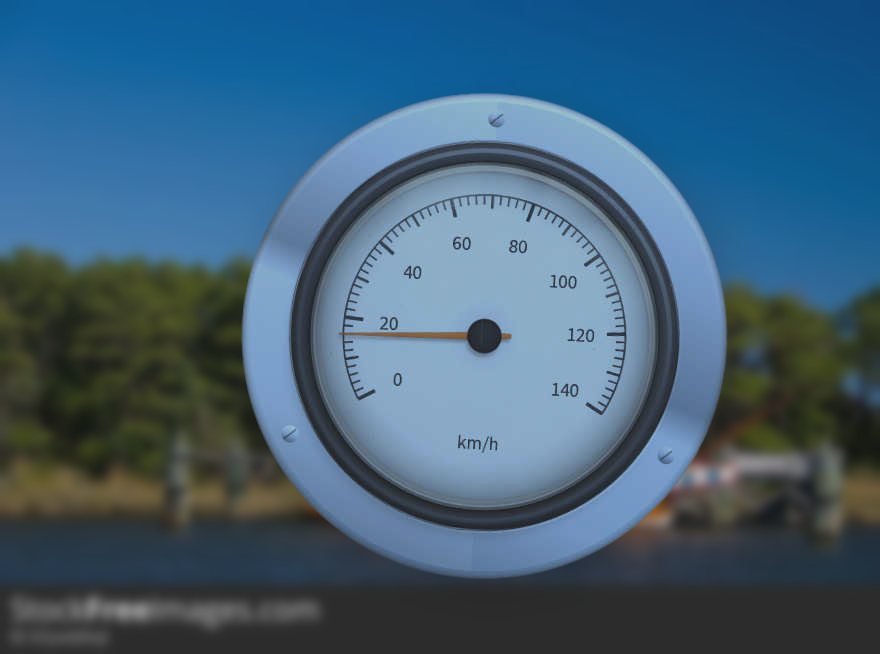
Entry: 16km/h
